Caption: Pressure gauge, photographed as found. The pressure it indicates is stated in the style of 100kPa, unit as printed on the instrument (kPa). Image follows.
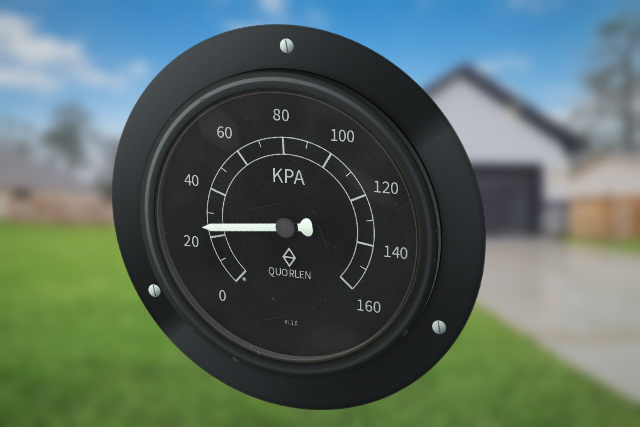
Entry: 25kPa
